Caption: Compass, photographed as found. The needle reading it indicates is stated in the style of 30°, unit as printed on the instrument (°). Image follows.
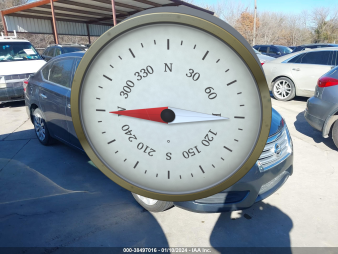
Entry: 270°
